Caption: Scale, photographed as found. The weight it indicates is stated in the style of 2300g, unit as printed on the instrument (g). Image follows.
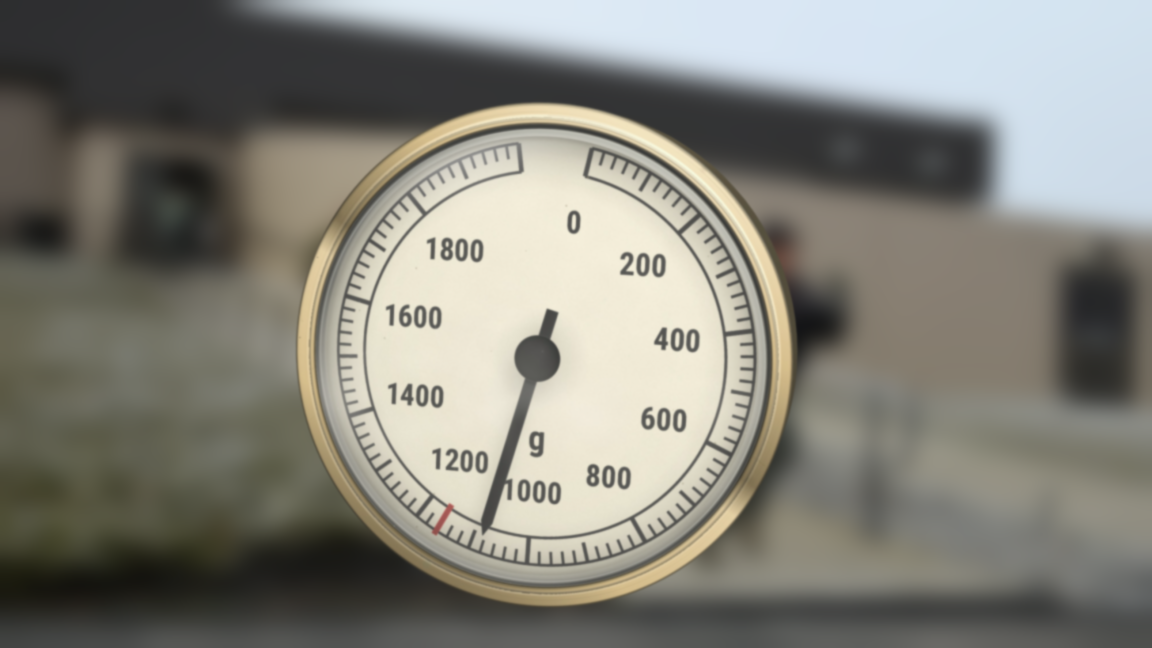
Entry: 1080g
